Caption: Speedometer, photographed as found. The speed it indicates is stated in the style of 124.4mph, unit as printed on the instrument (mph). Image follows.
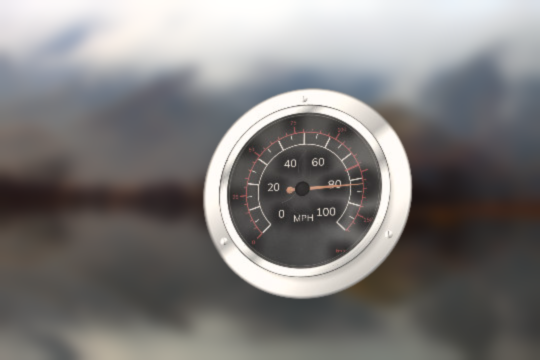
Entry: 82.5mph
